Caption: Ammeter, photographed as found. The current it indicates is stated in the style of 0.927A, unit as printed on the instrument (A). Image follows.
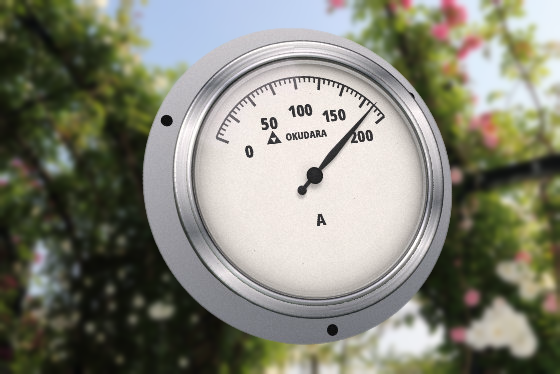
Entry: 185A
